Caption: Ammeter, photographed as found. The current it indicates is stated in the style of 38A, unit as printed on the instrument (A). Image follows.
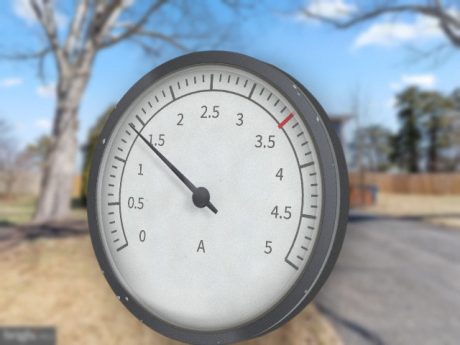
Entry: 1.4A
